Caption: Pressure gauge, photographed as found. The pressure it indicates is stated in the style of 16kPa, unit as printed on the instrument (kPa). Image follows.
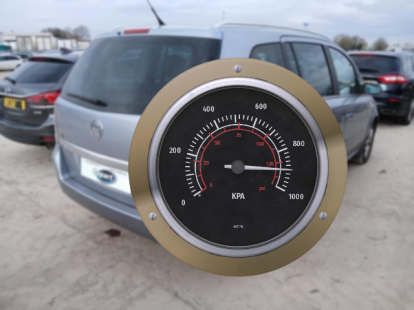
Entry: 900kPa
